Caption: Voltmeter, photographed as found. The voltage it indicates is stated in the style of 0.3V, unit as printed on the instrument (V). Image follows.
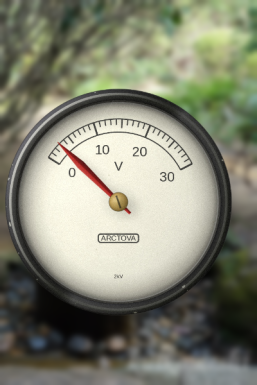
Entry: 3V
